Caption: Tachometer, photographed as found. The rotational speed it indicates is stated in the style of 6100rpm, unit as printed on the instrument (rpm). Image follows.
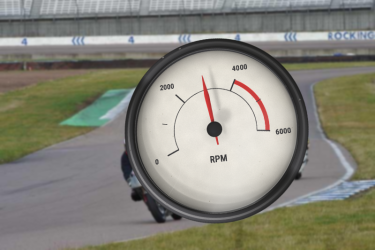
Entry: 3000rpm
